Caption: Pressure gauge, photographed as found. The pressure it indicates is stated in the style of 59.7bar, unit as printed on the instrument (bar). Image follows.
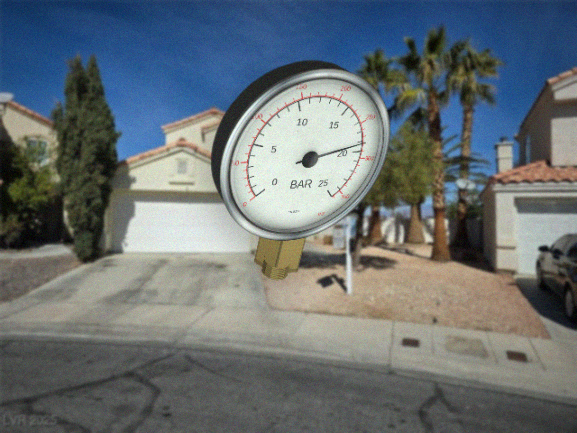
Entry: 19bar
